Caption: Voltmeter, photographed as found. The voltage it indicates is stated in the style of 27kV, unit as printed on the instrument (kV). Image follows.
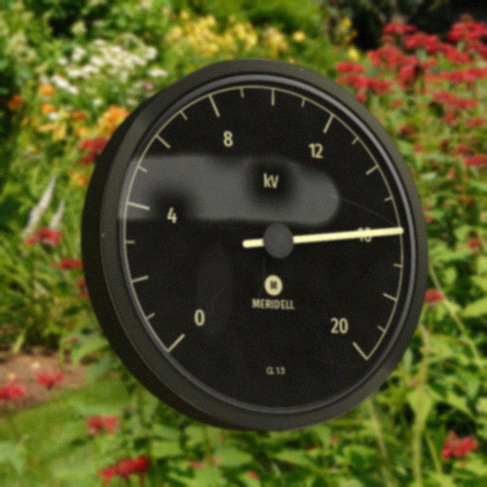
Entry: 16kV
